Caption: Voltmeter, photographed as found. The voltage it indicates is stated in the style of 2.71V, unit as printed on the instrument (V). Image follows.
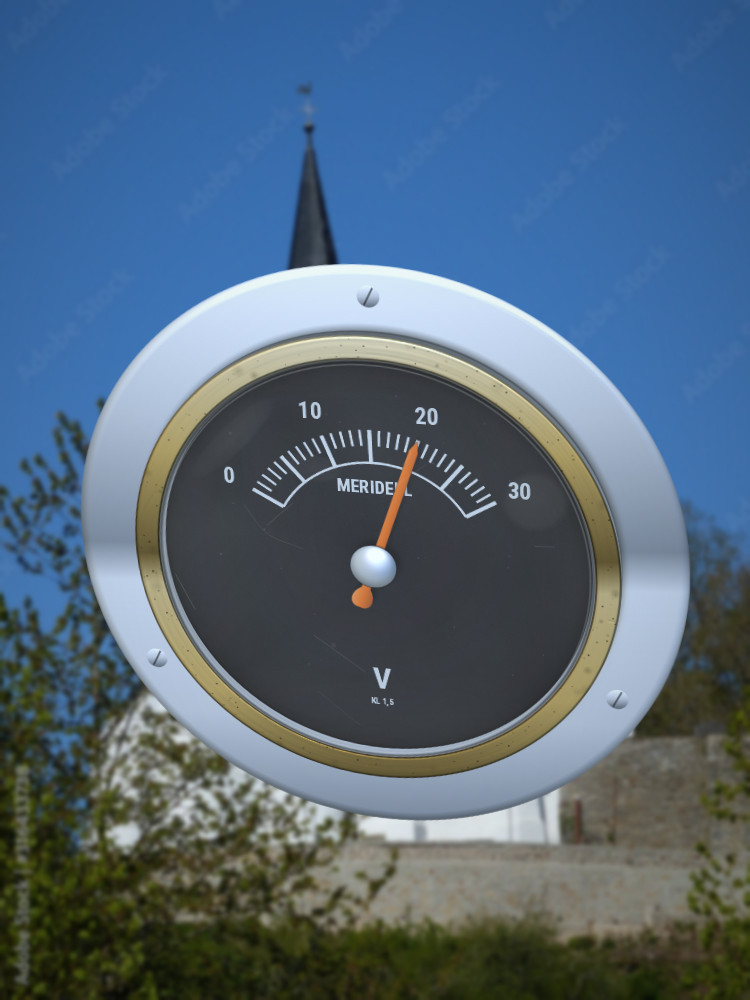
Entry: 20V
